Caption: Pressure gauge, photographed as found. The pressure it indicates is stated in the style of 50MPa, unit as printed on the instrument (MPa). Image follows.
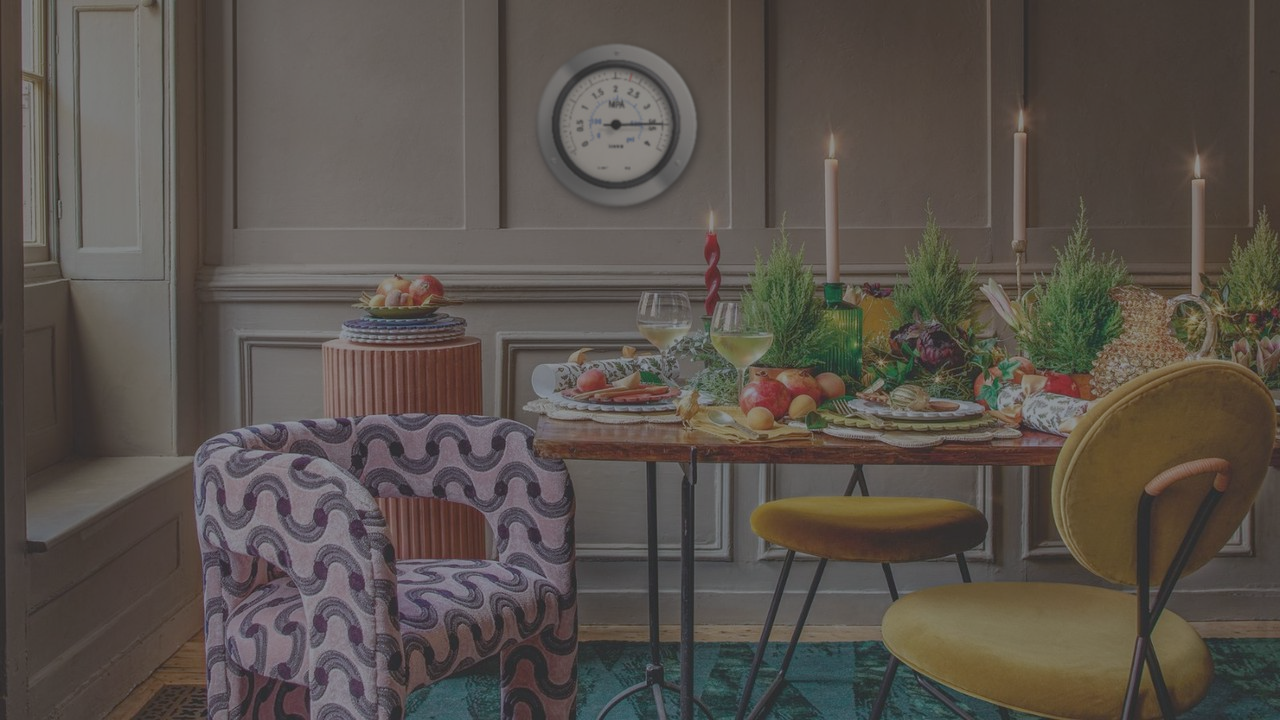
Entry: 3.5MPa
